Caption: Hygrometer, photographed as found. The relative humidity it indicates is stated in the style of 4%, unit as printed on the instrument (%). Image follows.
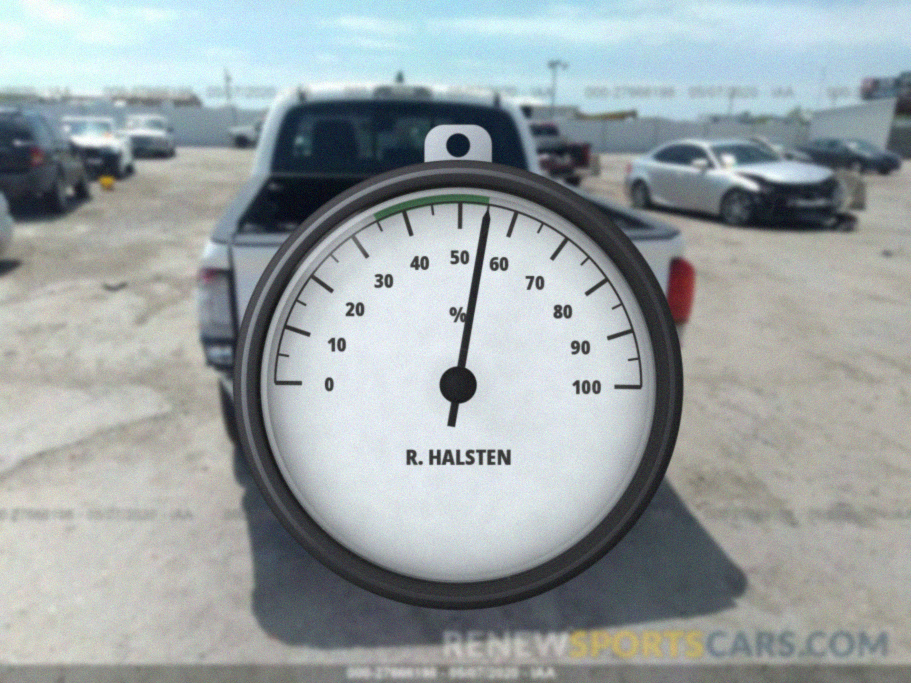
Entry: 55%
